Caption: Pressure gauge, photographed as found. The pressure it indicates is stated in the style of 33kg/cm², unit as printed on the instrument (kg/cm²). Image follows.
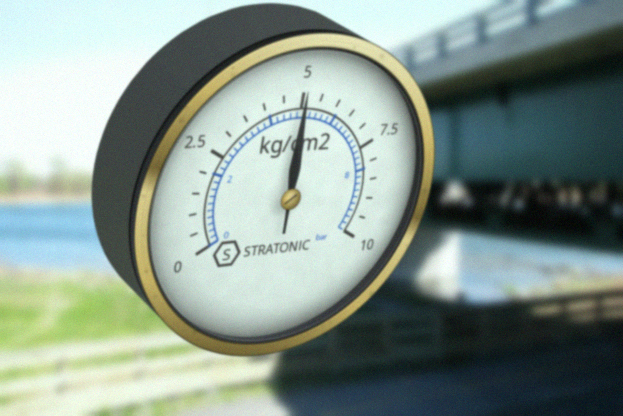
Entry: 5kg/cm²
